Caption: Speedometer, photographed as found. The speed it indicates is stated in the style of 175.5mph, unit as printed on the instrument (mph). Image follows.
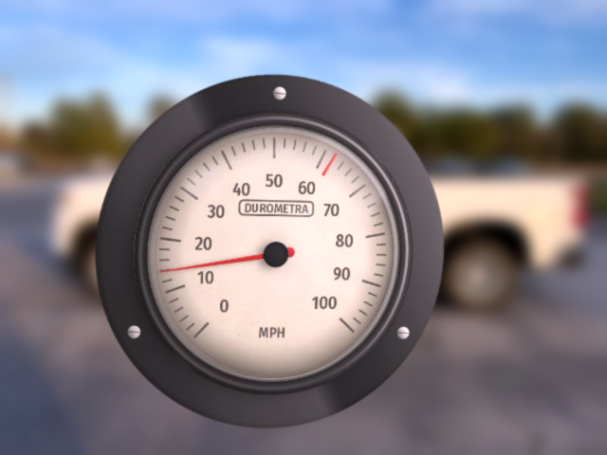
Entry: 14mph
